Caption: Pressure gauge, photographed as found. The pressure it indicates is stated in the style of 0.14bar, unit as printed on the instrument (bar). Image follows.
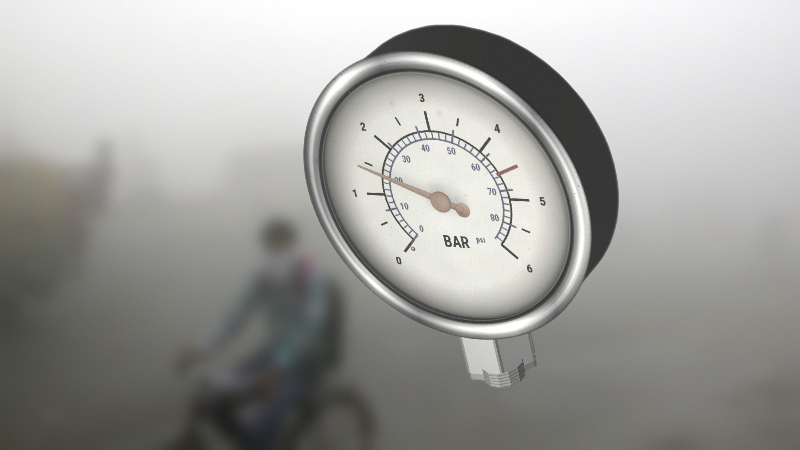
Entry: 1.5bar
